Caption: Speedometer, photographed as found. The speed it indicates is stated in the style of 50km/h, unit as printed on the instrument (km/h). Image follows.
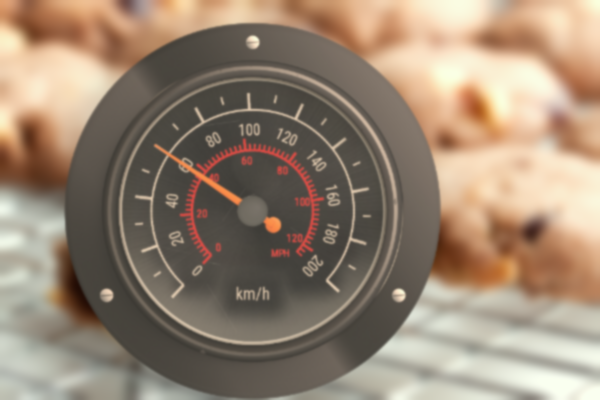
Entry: 60km/h
